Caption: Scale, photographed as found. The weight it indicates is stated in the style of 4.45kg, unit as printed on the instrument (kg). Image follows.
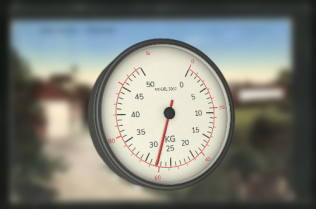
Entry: 28kg
